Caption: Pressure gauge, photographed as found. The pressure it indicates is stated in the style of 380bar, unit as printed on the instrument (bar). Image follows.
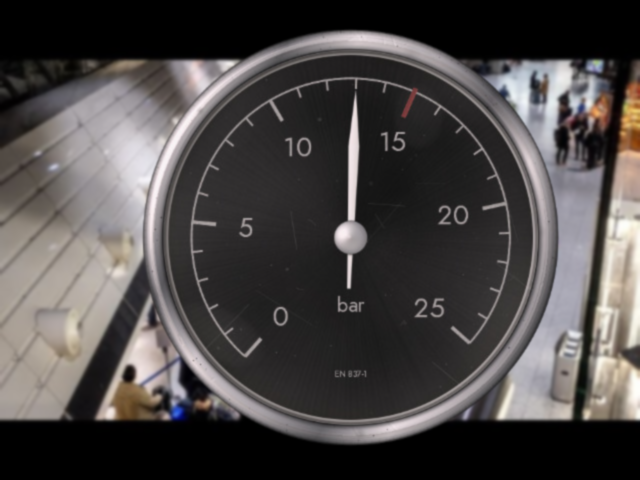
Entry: 13bar
